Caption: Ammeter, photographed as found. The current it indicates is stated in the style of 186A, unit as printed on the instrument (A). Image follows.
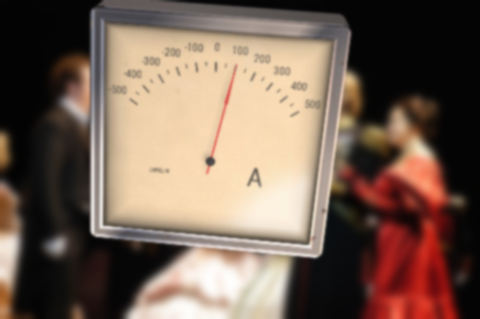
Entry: 100A
